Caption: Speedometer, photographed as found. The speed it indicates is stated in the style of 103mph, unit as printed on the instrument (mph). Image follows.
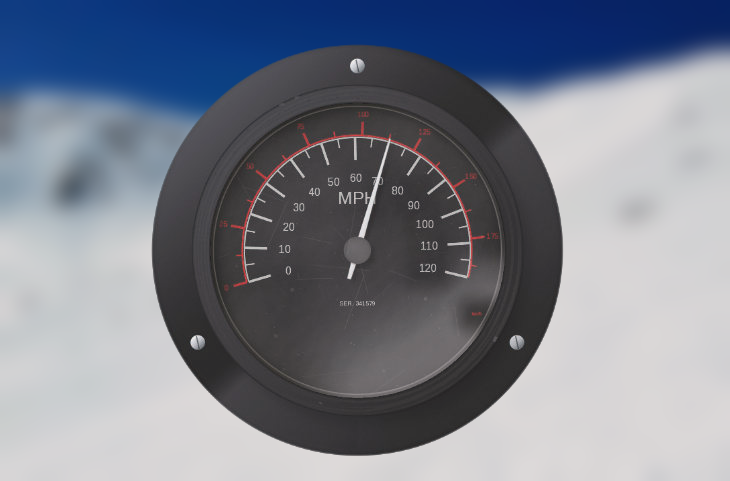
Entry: 70mph
